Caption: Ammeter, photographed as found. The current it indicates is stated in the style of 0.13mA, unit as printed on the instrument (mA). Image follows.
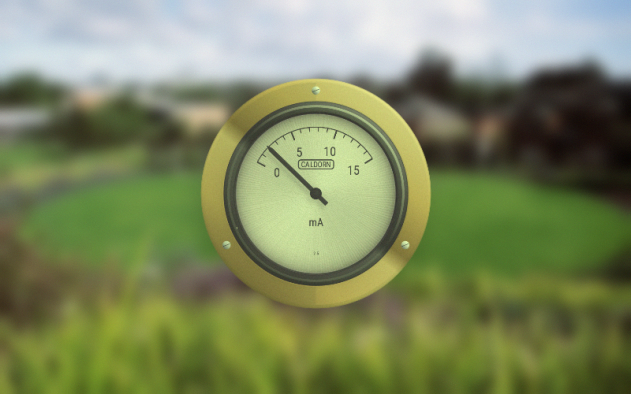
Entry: 2mA
